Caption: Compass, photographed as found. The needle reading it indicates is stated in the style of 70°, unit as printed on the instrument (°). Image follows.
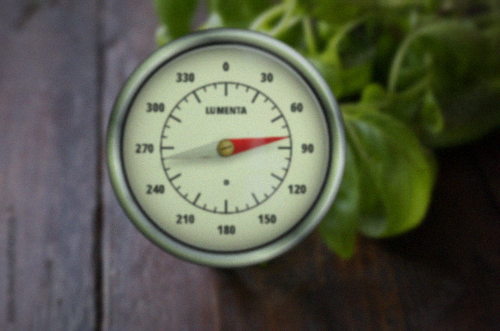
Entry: 80°
